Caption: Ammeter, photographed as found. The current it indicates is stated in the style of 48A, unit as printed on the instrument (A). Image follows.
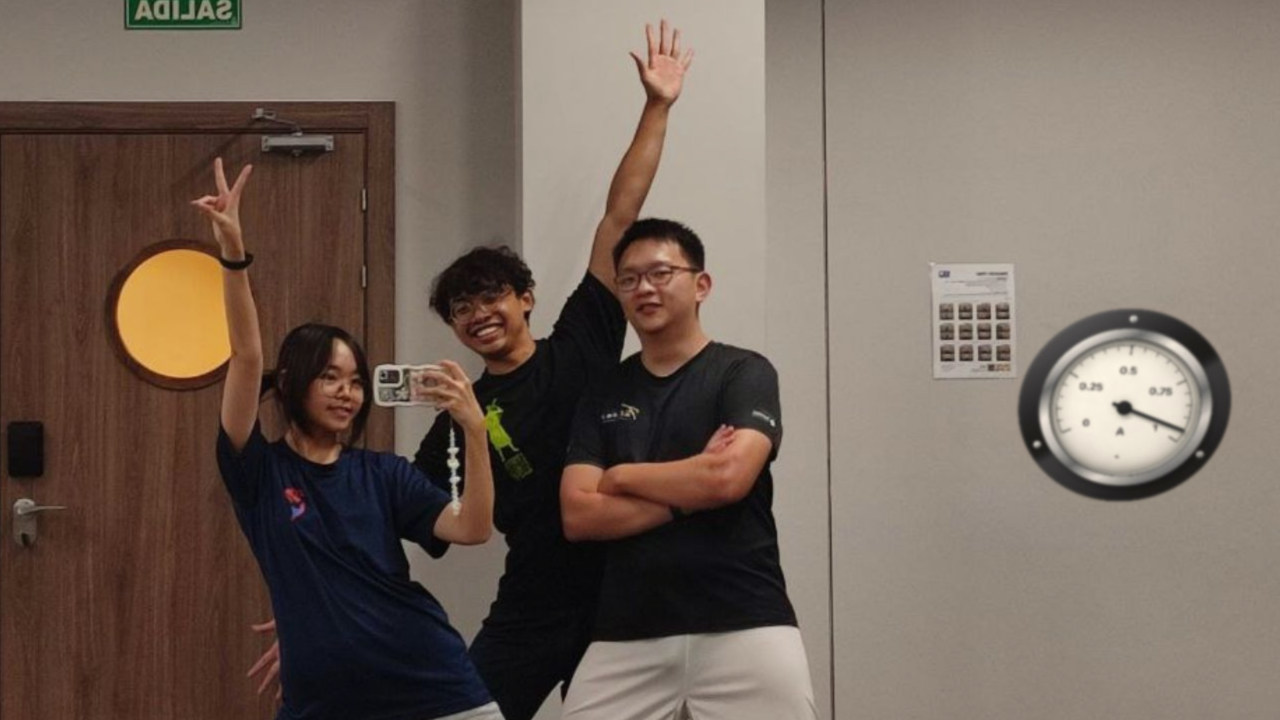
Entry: 0.95A
